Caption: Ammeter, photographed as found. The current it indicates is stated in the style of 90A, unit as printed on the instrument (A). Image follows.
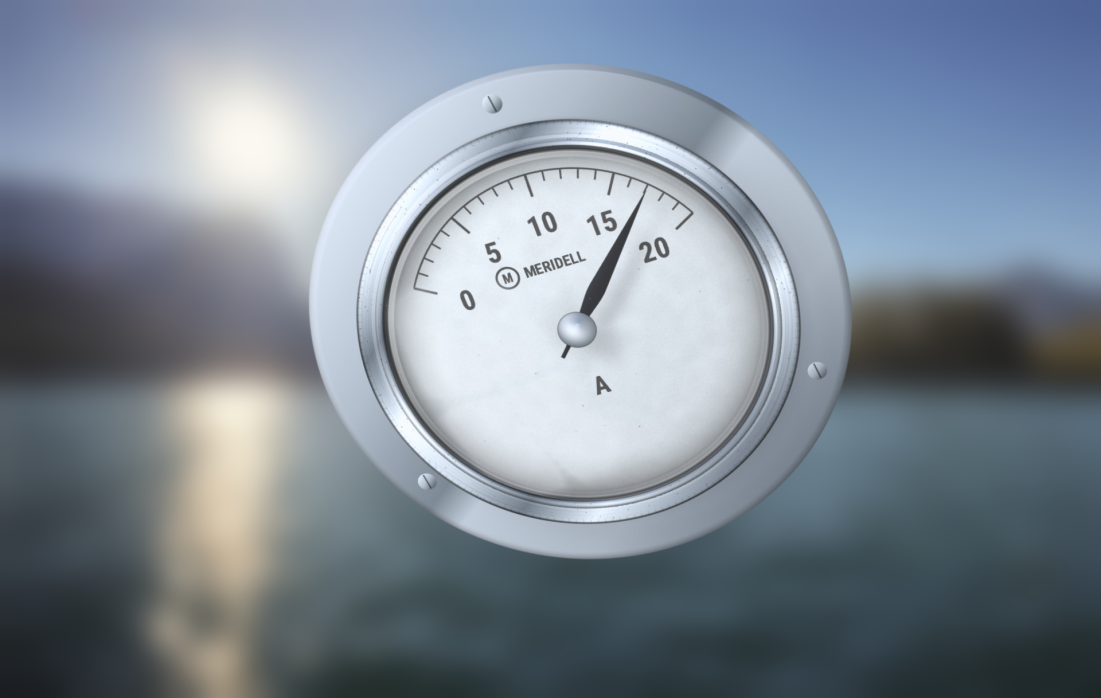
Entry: 17A
